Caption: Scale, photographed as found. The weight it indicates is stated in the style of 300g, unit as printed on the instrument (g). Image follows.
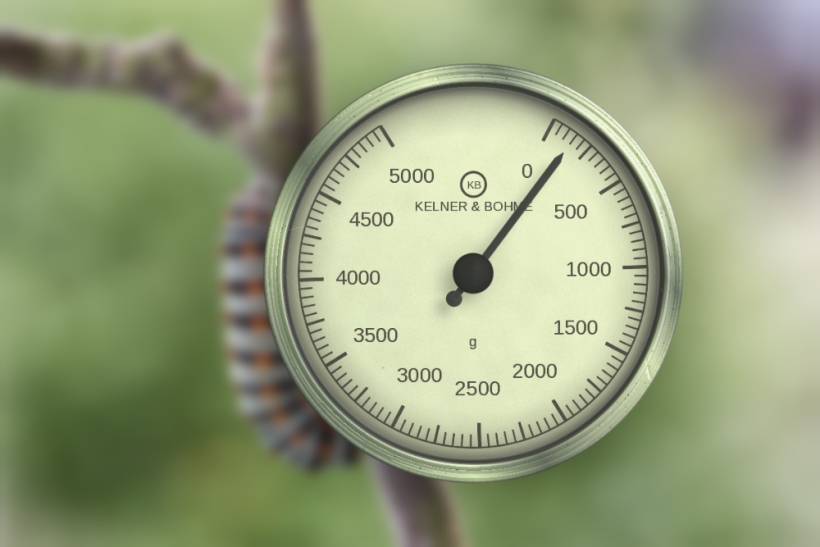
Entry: 150g
